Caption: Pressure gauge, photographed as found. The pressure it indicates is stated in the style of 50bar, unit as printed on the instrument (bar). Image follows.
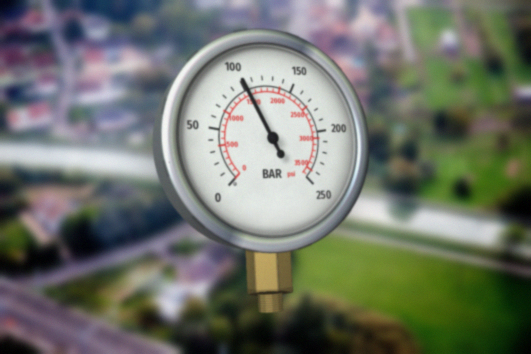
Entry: 100bar
